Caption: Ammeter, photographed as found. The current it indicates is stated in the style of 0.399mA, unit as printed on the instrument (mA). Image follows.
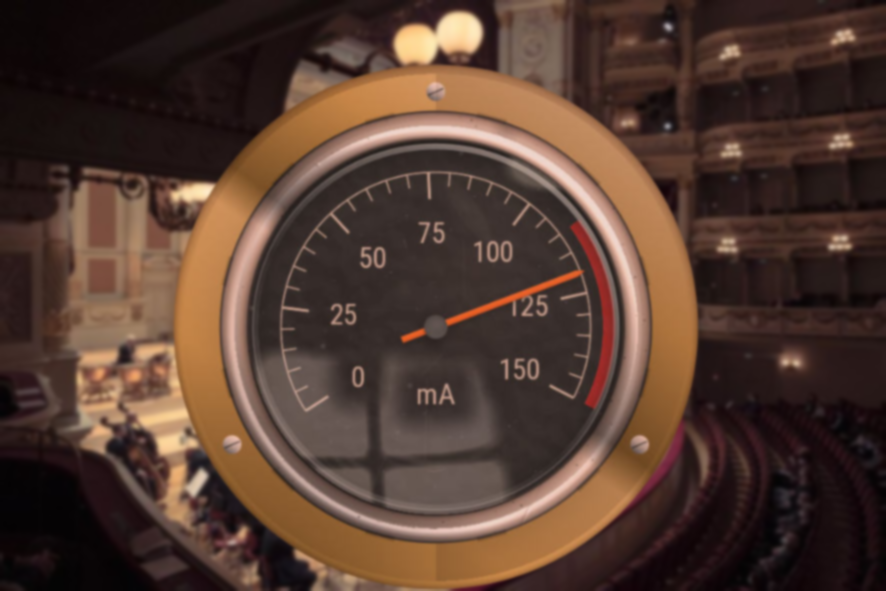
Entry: 120mA
